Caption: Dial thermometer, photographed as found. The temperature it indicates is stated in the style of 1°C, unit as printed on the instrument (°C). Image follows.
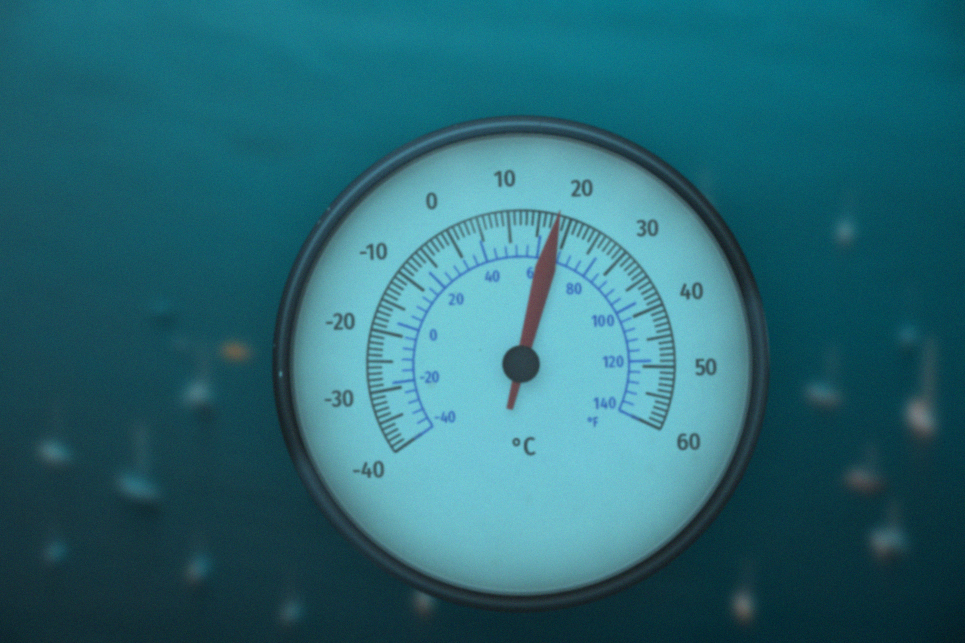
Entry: 18°C
